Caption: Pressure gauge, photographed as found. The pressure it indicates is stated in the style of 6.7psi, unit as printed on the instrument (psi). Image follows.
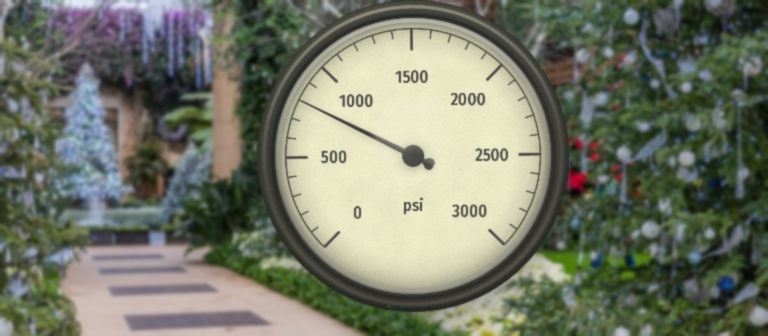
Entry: 800psi
